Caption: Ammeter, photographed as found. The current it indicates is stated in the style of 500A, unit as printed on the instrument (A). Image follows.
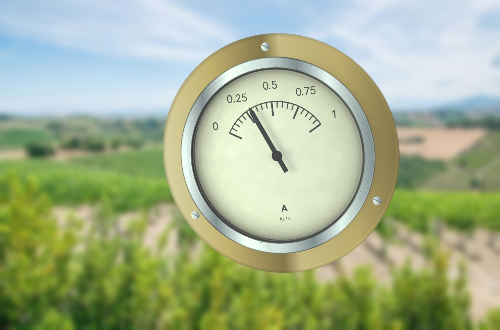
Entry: 0.3A
